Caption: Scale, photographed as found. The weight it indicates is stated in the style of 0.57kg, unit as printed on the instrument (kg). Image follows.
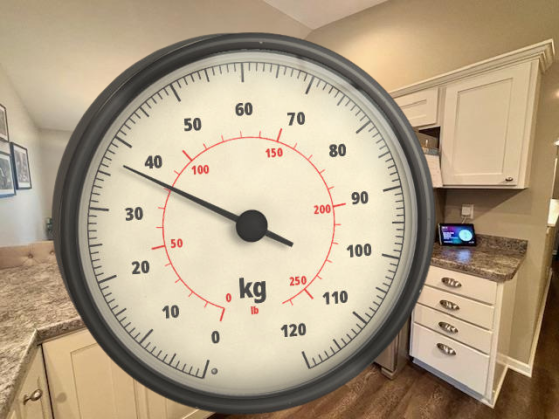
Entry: 37kg
